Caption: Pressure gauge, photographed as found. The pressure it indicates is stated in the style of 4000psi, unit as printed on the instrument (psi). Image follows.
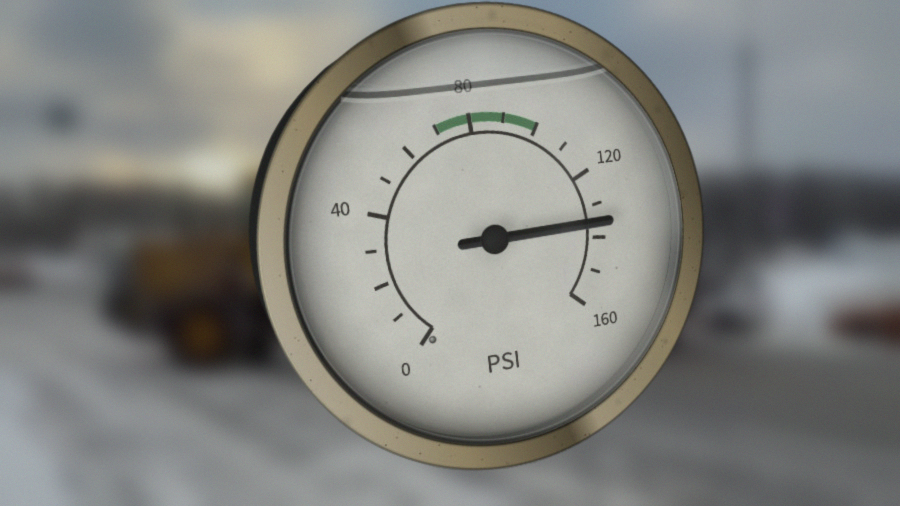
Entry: 135psi
